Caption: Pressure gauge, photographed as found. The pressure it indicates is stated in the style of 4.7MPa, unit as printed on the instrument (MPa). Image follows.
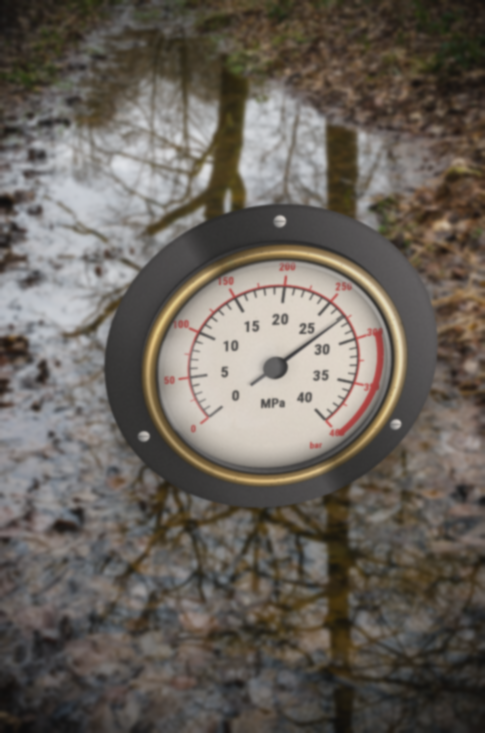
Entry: 27MPa
